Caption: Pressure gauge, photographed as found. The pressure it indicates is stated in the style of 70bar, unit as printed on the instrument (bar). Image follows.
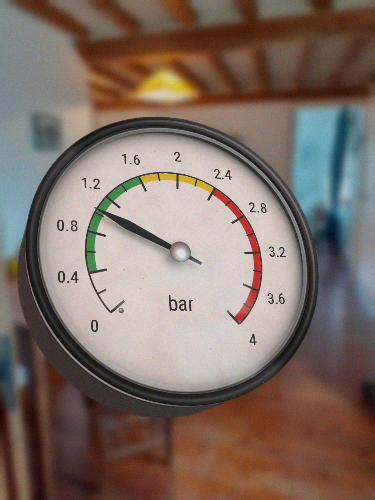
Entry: 1bar
